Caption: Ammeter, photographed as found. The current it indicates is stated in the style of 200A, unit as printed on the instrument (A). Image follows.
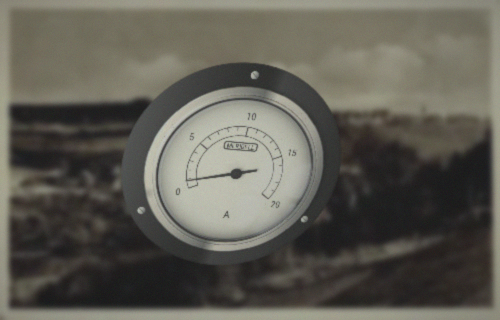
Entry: 1A
